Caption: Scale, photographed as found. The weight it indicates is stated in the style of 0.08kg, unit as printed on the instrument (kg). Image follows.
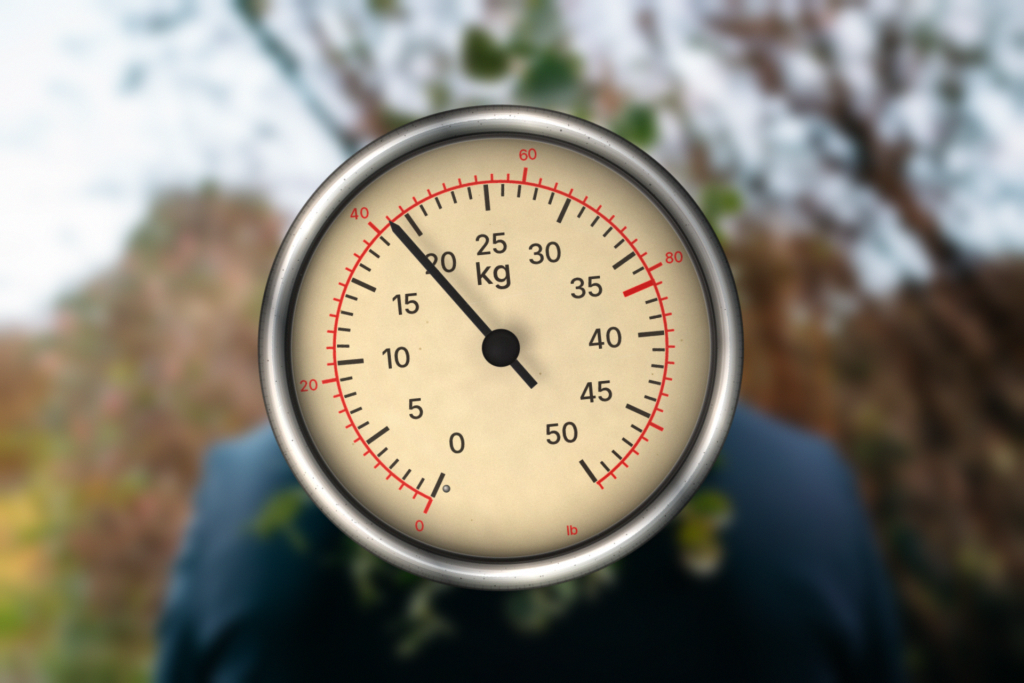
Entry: 19kg
